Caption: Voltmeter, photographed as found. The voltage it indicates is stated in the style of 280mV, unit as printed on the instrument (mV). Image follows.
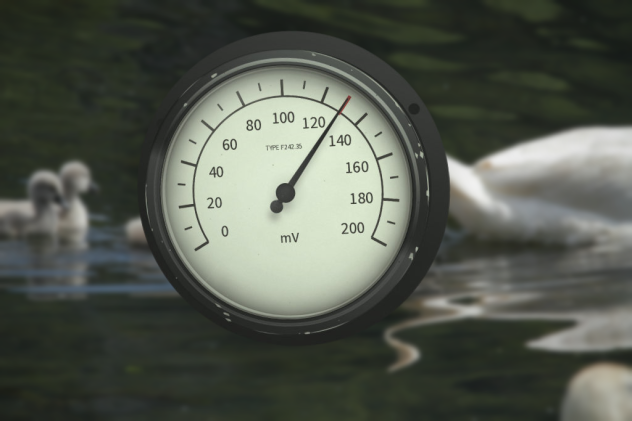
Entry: 130mV
